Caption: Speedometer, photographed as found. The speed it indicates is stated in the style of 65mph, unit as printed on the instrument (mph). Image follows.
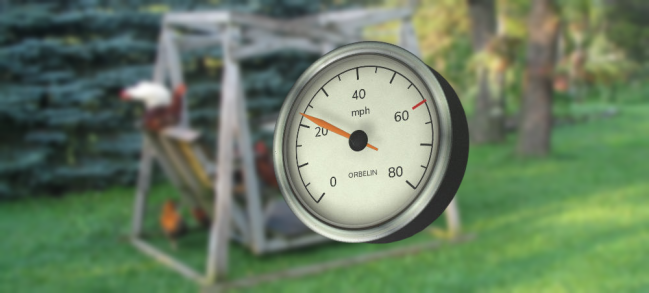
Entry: 22.5mph
